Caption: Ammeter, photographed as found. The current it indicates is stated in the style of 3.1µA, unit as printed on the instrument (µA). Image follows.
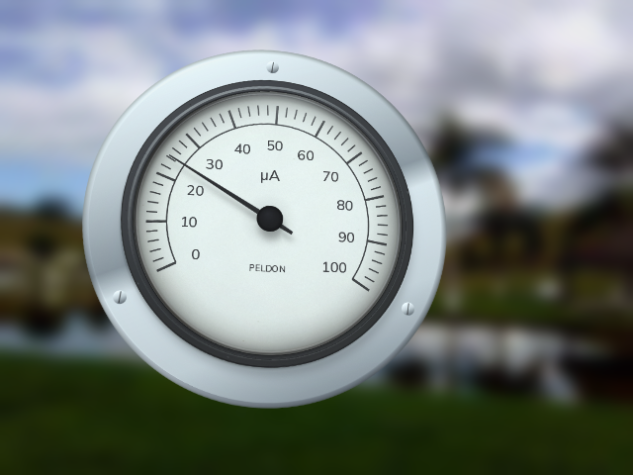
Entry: 24µA
